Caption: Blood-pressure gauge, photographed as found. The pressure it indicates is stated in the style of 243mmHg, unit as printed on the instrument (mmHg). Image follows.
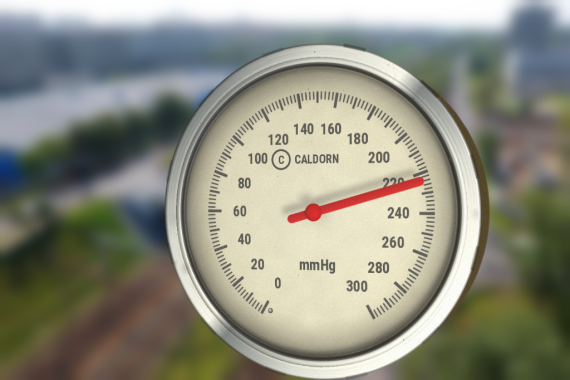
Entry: 224mmHg
